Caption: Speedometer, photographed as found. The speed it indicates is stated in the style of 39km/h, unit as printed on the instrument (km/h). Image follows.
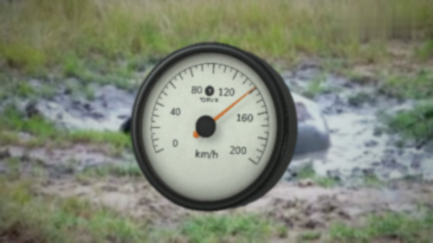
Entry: 140km/h
